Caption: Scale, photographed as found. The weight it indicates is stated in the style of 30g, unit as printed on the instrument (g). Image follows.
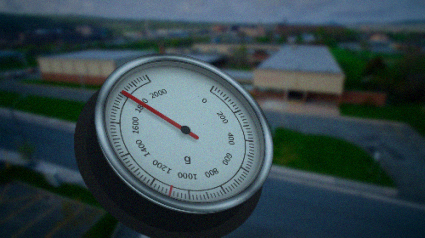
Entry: 1800g
